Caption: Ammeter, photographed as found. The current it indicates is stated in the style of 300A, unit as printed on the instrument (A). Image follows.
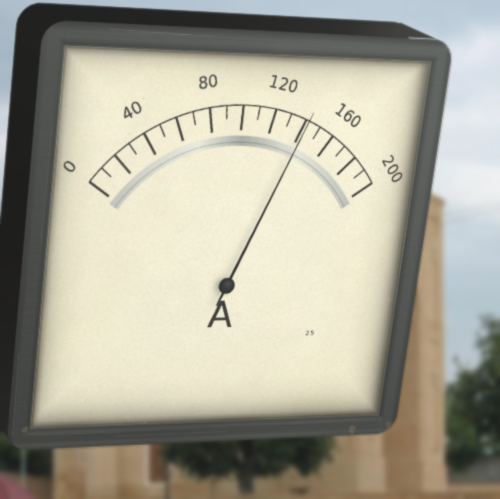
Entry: 140A
